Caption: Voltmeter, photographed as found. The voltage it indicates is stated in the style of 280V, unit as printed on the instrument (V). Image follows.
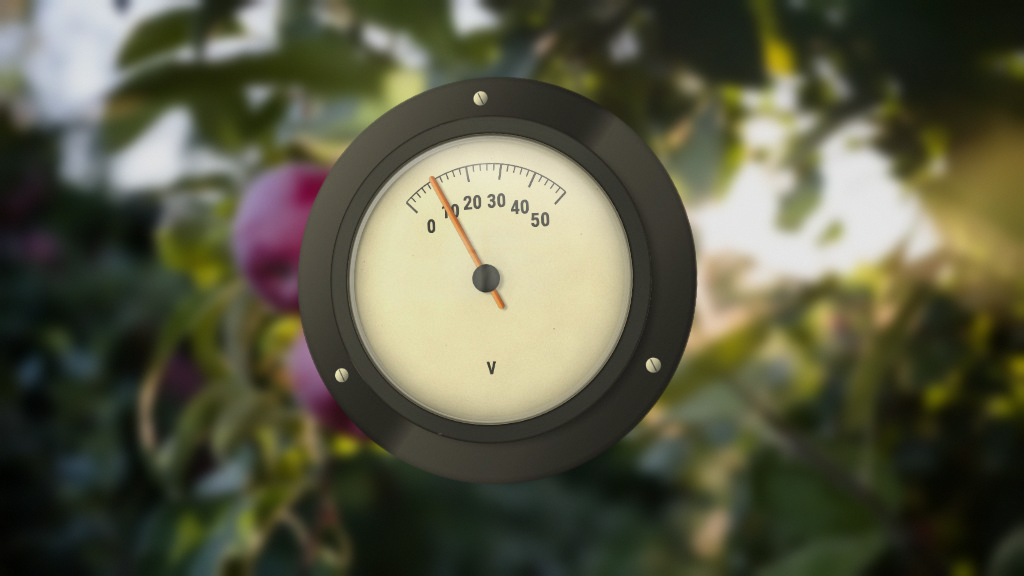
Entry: 10V
